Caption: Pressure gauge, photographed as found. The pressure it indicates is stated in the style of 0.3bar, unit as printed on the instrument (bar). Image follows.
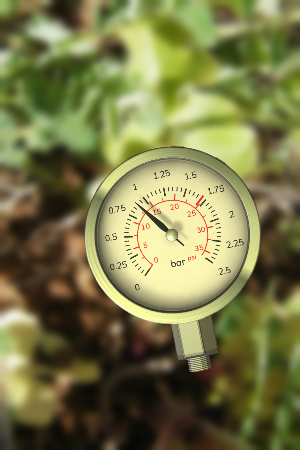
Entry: 0.9bar
